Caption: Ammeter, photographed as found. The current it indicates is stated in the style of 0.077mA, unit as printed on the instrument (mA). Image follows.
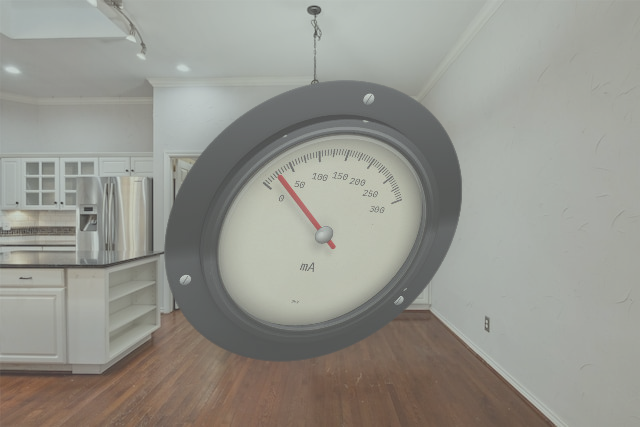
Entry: 25mA
